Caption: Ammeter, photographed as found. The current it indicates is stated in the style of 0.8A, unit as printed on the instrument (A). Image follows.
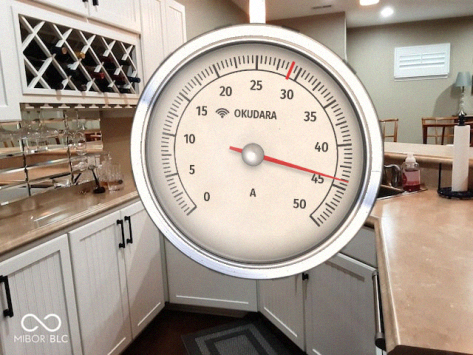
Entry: 44A
